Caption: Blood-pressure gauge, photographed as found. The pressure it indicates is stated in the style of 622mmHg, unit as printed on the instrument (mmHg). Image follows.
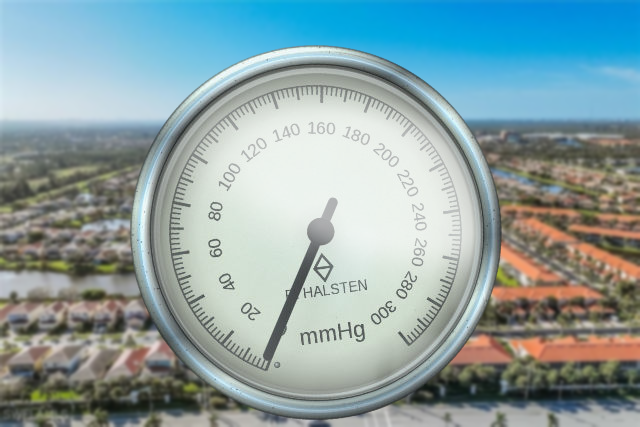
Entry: 2mmHg
